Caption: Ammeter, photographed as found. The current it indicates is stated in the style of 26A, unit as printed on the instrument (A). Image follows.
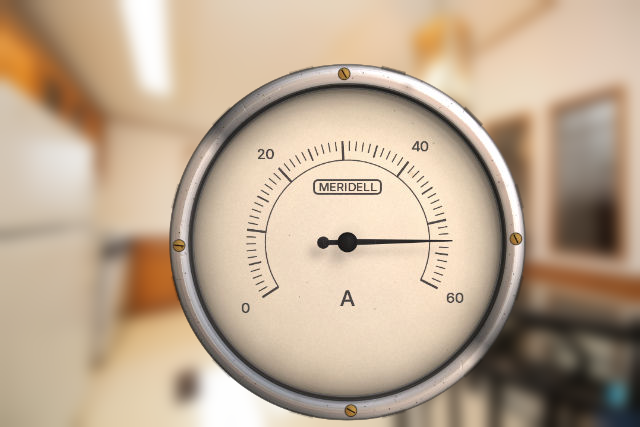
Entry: 53A
